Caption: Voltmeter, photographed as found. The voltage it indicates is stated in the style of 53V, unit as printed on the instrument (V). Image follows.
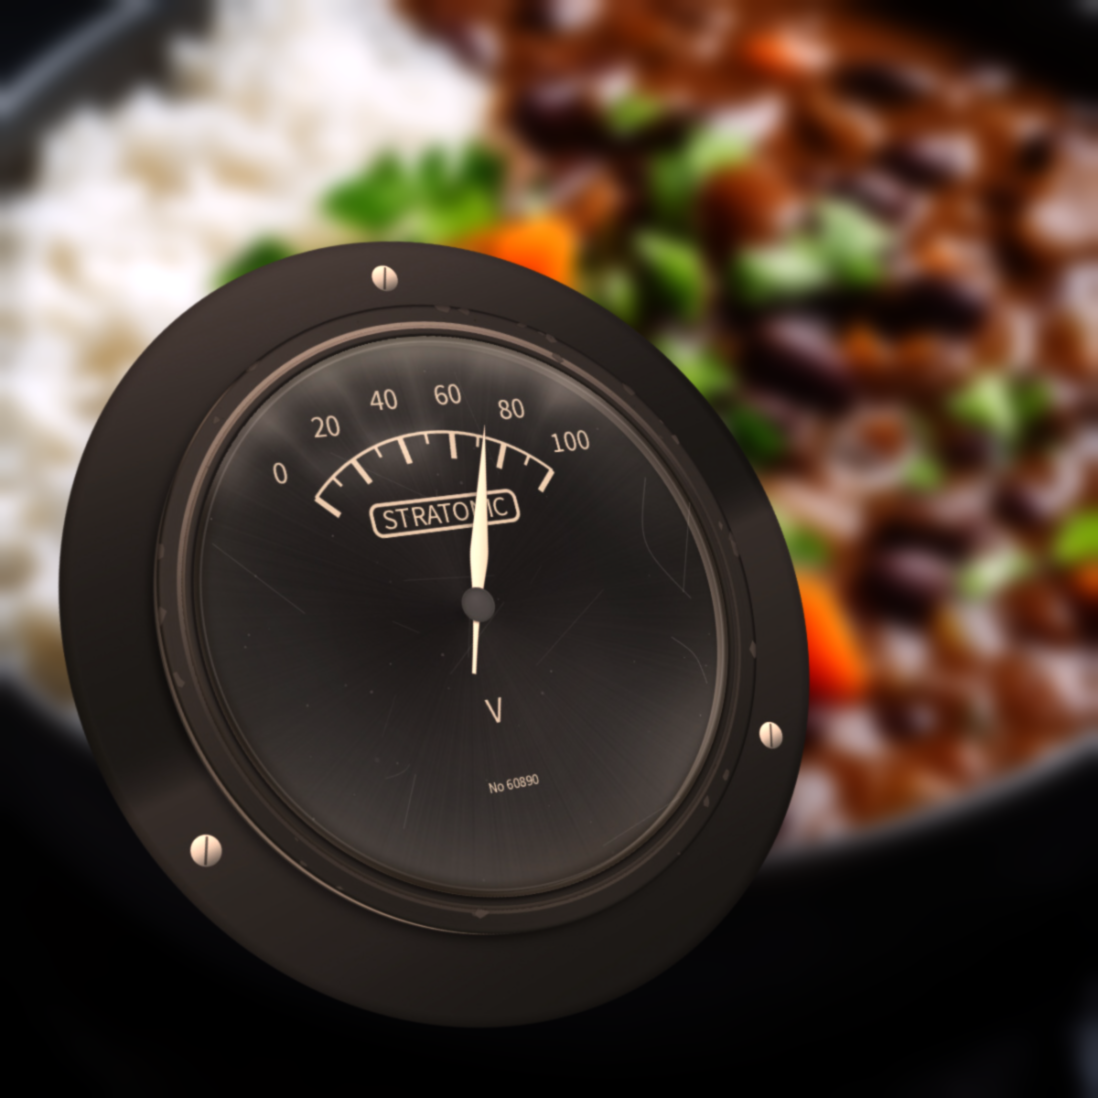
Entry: 70V
